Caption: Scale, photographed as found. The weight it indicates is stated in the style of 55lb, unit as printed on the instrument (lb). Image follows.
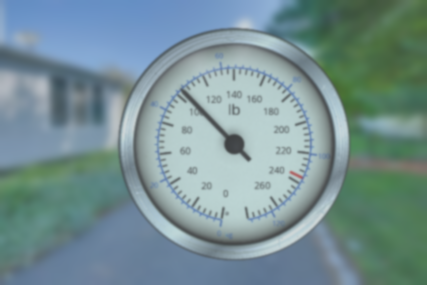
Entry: 104lb
